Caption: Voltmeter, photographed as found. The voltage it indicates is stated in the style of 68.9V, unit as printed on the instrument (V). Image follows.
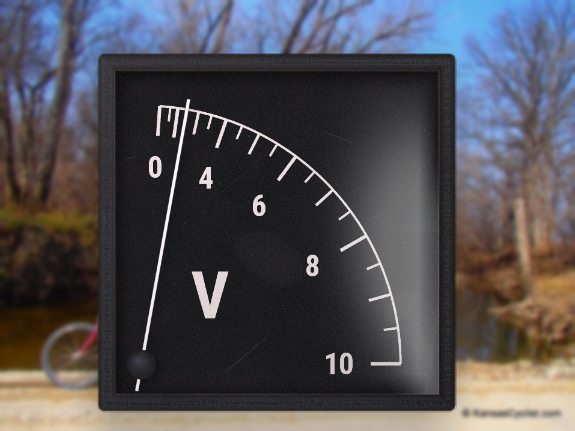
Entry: 2.5V
